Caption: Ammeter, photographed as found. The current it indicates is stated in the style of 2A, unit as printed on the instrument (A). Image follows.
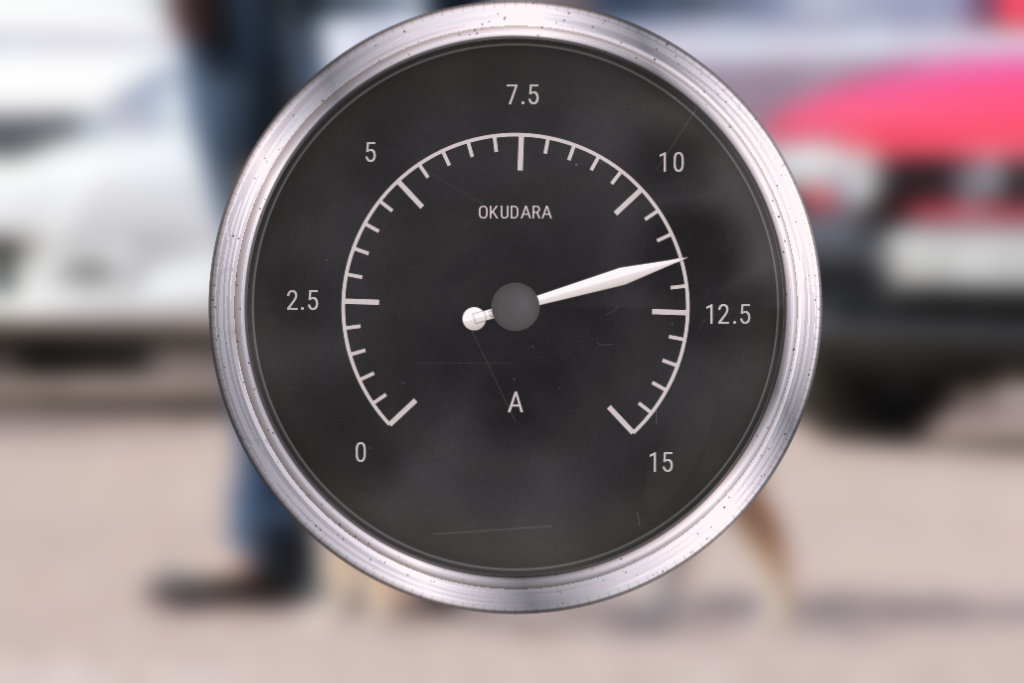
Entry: 11.5A
